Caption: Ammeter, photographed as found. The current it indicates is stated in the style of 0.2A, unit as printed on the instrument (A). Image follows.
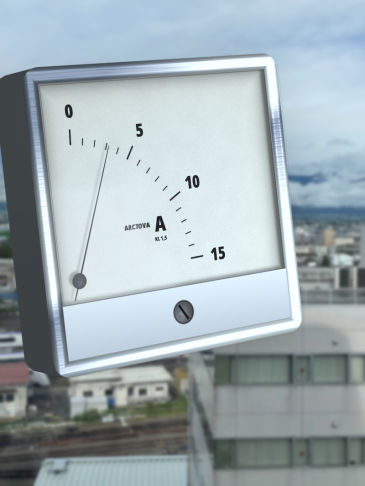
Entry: 3A
